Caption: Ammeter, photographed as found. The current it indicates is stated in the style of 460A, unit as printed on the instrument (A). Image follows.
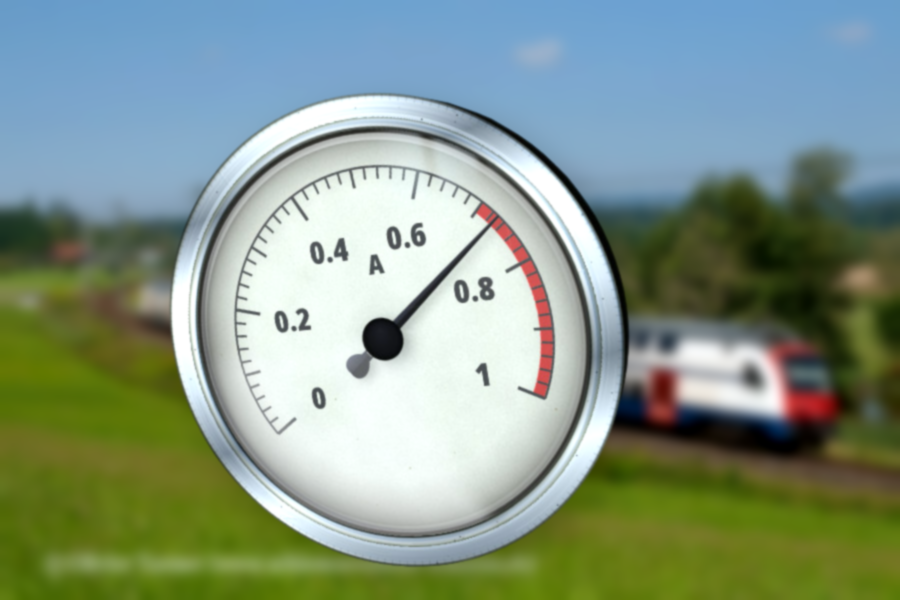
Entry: 0.73A
